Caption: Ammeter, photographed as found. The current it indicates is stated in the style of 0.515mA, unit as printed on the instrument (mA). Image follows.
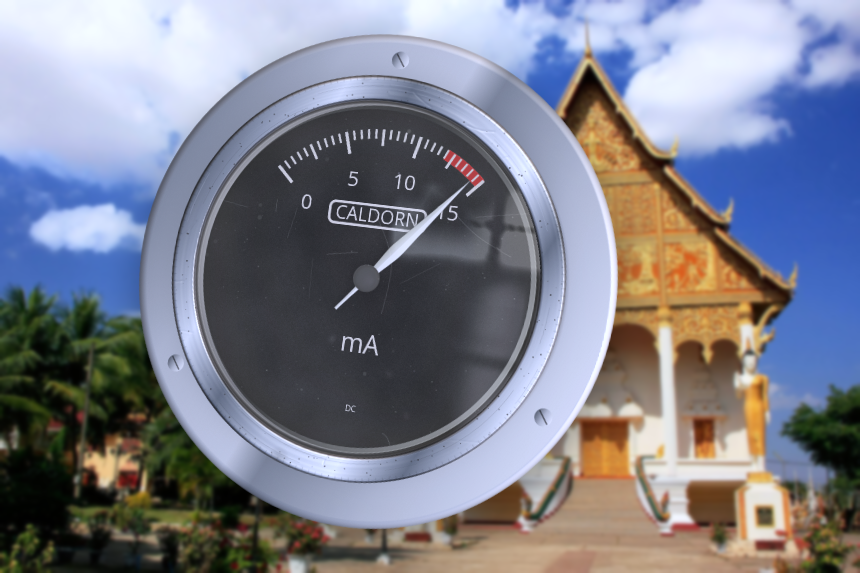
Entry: 14.5mA
